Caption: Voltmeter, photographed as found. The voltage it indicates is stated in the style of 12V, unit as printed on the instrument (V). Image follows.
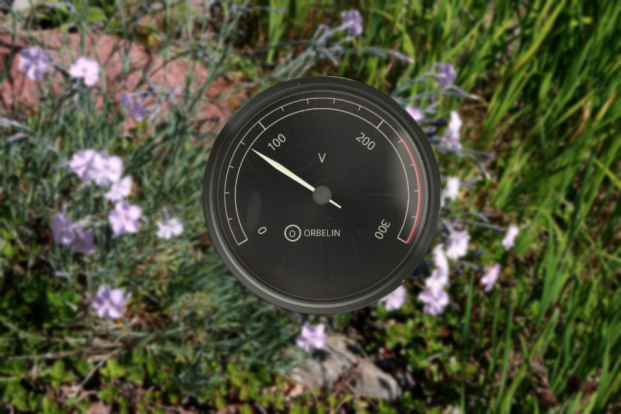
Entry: 80V
